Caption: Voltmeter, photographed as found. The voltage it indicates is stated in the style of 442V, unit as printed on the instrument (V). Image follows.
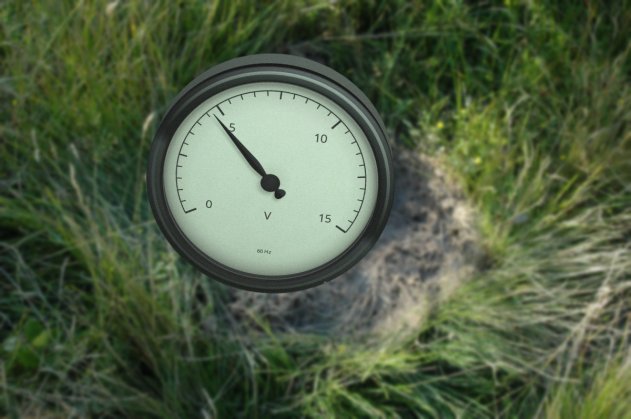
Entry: 4.75V
